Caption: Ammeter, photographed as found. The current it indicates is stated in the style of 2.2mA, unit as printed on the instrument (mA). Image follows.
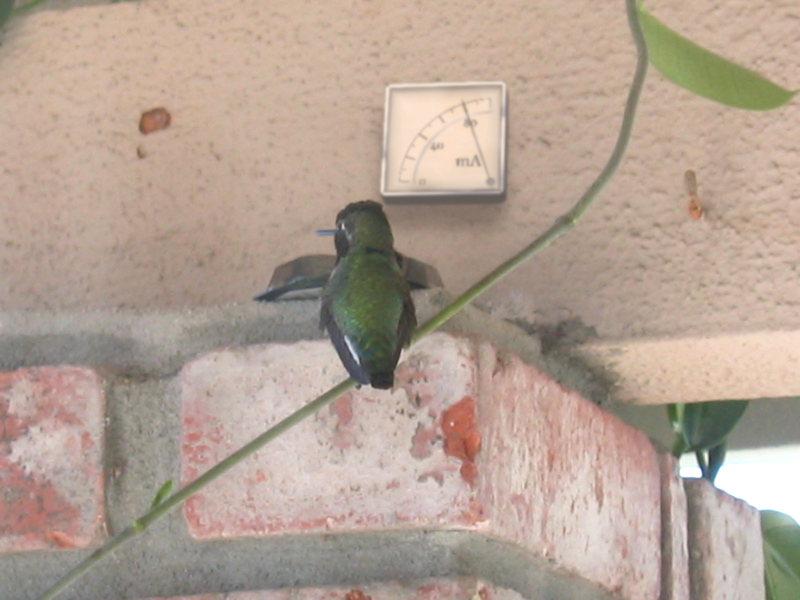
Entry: 80mA
